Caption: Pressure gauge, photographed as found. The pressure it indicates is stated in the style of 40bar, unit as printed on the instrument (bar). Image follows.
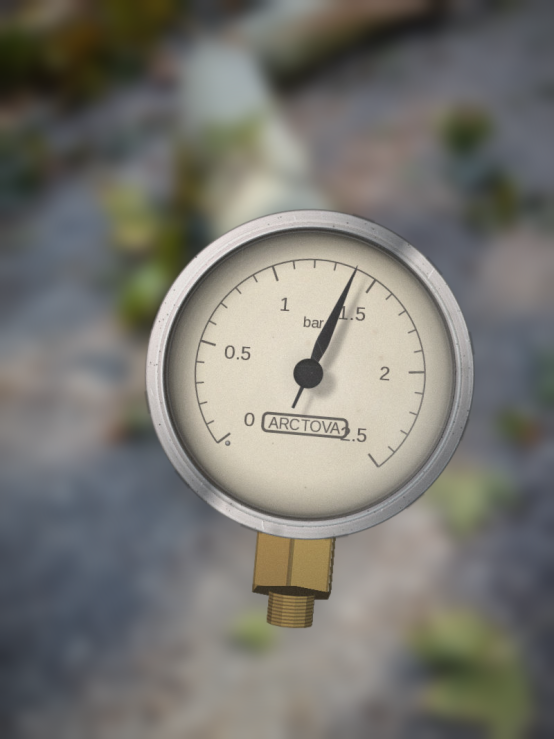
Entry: 1.4bar
